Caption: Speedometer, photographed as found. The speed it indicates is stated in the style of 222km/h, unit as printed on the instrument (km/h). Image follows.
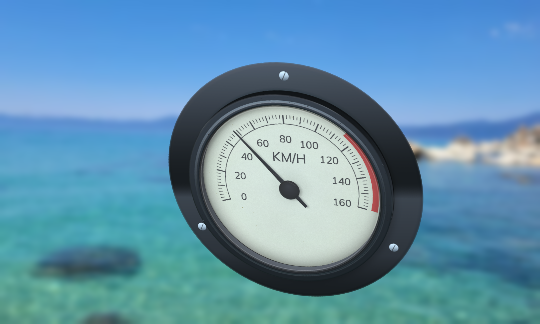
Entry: 50km/h
